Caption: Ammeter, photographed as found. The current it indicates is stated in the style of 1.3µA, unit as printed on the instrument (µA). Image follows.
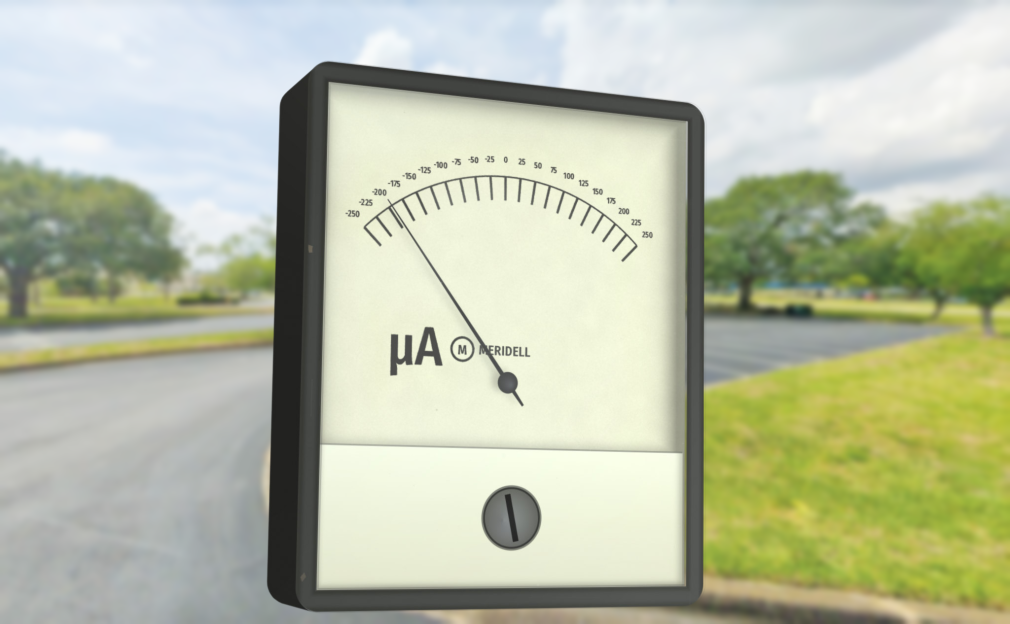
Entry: -200µA
